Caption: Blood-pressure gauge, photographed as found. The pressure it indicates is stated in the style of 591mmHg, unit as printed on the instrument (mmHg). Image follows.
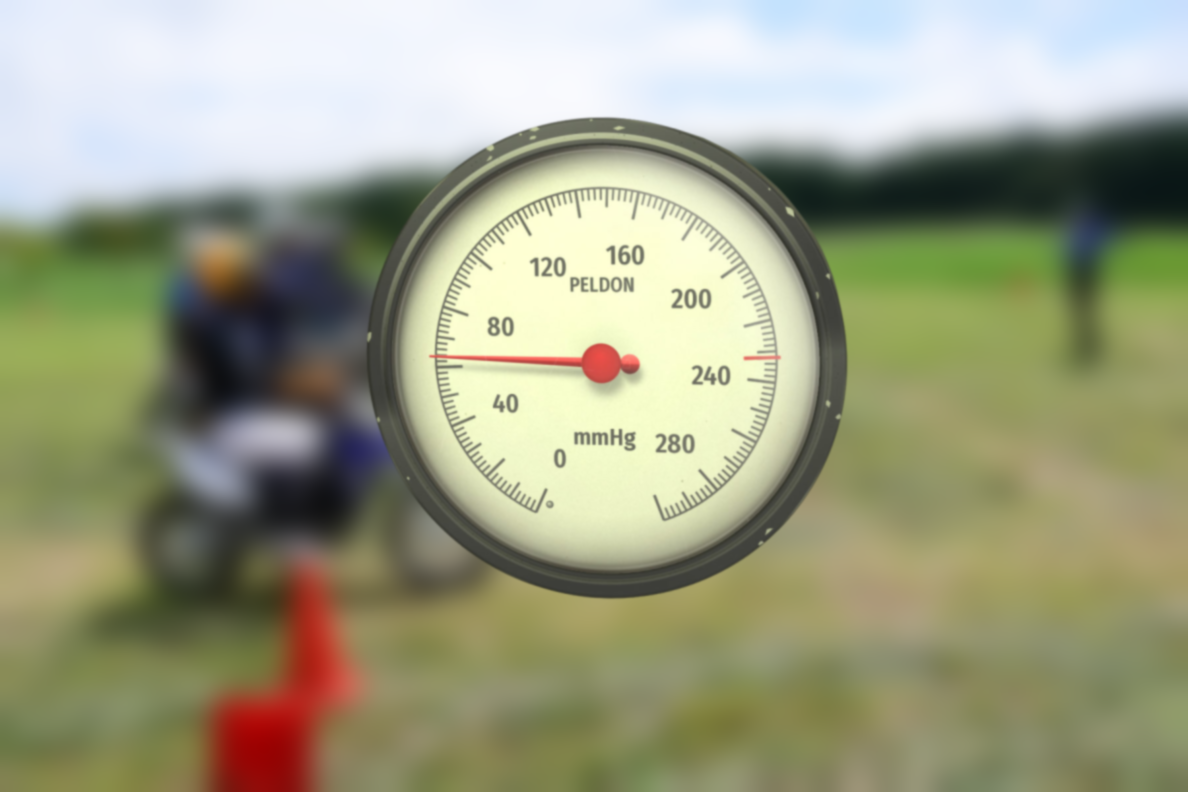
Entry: 64mmHg
